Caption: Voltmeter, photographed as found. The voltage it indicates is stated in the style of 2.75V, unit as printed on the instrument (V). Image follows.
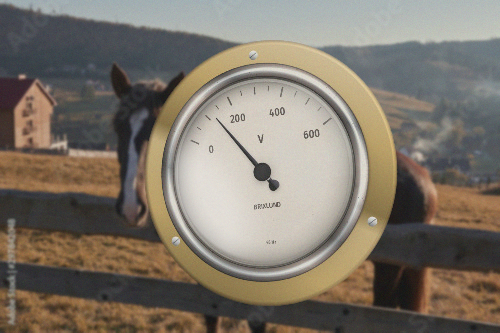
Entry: 125V
